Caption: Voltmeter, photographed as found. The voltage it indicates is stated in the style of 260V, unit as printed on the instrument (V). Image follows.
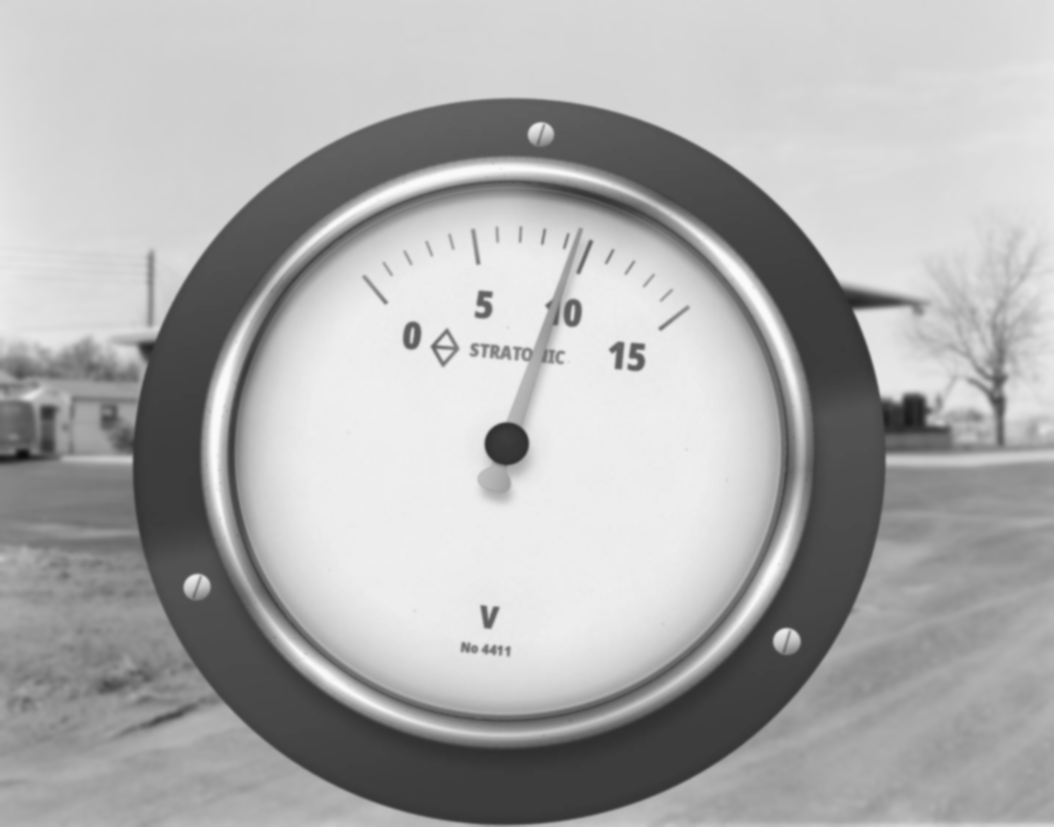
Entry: 9.5V
